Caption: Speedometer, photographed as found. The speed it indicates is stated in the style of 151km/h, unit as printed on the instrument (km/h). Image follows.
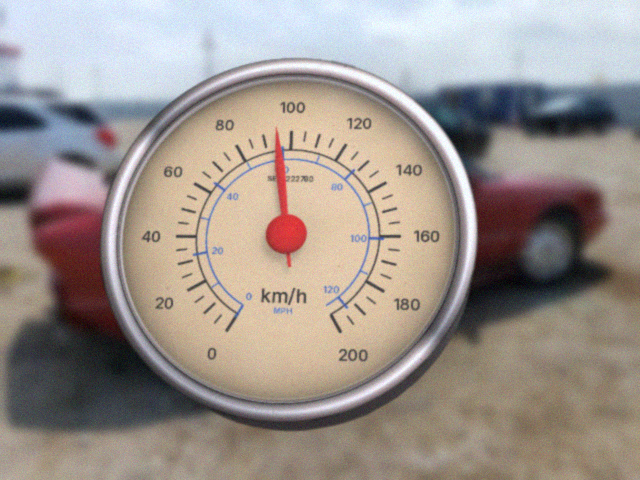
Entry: 95km/h
